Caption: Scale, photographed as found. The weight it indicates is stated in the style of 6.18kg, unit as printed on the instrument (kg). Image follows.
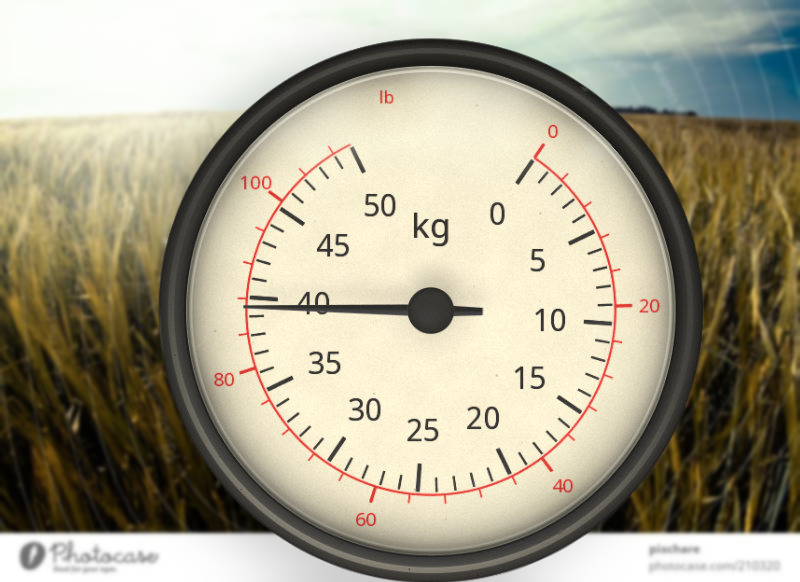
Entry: 39.5kg
